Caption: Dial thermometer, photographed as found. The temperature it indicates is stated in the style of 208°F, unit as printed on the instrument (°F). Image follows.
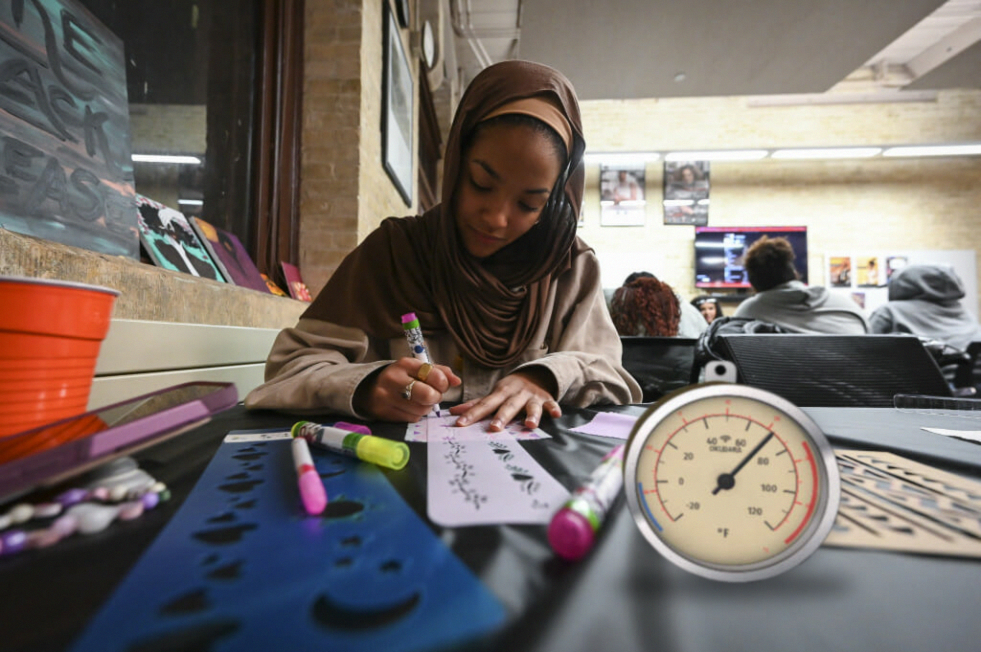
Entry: 70°F
